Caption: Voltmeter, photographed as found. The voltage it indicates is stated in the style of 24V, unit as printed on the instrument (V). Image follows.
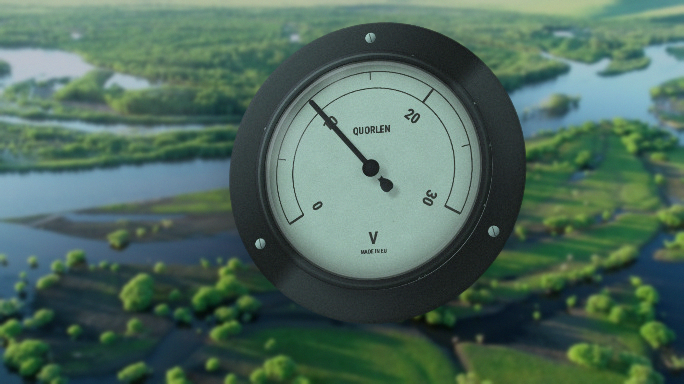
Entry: 10V
